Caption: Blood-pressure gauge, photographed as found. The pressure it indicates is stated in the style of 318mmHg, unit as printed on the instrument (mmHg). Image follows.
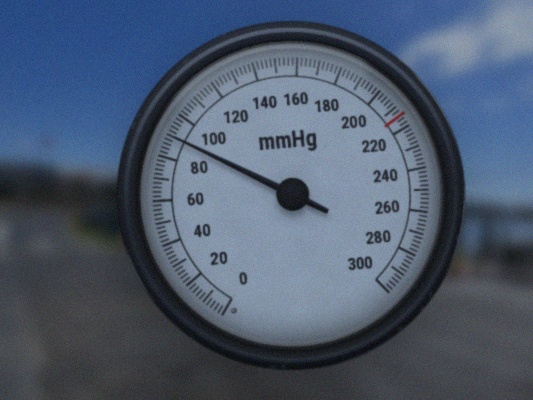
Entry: 90mmHg
